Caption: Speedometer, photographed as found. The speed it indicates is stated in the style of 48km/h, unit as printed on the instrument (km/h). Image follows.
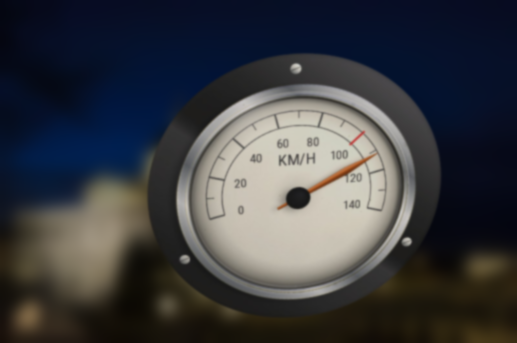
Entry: 110km/h
